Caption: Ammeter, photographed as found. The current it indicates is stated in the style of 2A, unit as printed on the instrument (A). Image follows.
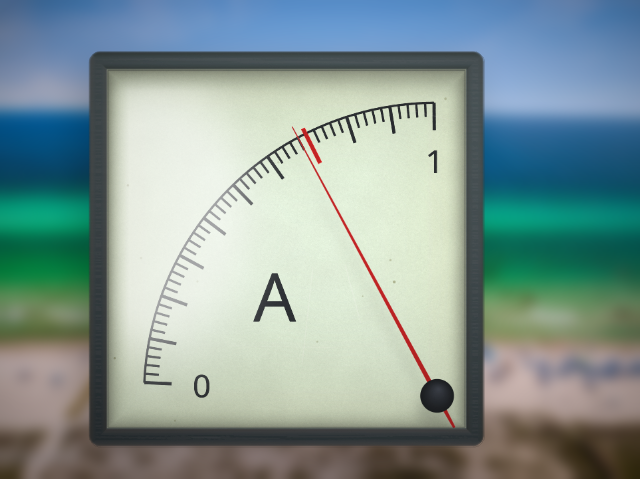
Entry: 0.68A
